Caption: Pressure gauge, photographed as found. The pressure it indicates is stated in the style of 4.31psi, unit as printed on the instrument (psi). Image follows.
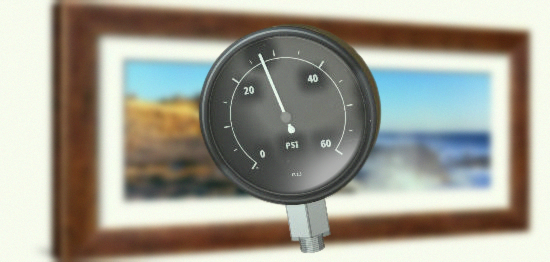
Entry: 27.5psi
